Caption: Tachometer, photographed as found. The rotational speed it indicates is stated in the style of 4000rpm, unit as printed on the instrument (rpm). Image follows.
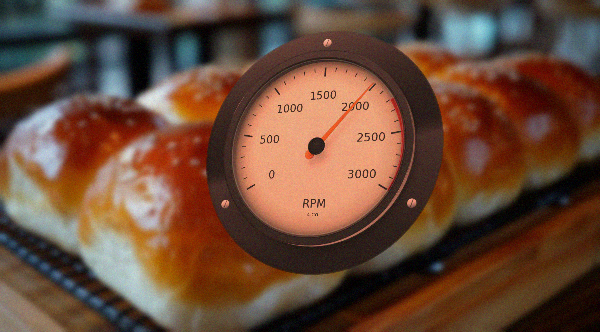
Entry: 2000rpm
